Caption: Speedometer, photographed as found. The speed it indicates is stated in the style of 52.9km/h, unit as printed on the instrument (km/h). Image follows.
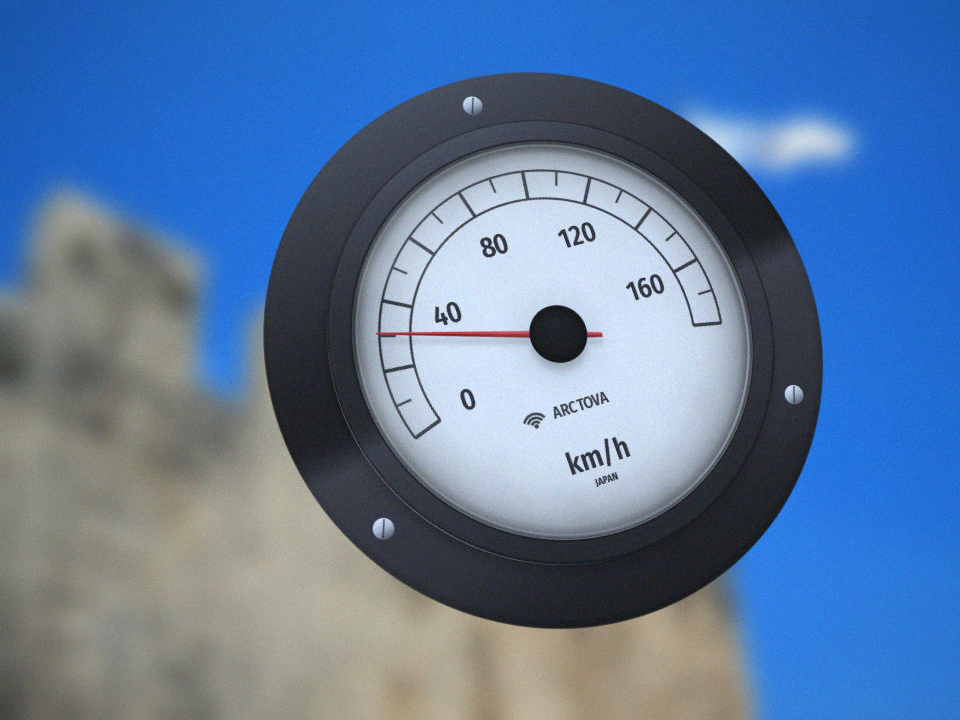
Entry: 30km/h
